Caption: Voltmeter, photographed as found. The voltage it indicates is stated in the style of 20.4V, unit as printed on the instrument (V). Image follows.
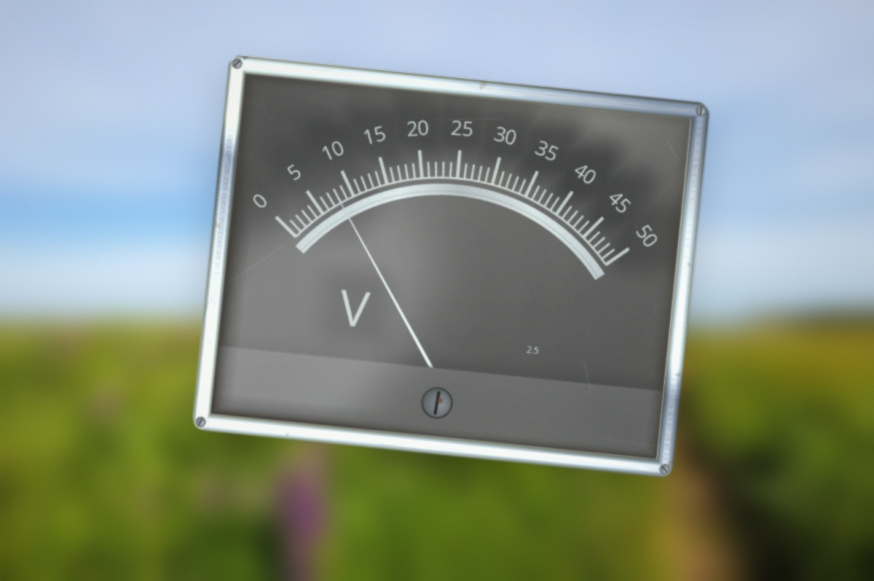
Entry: 8V
